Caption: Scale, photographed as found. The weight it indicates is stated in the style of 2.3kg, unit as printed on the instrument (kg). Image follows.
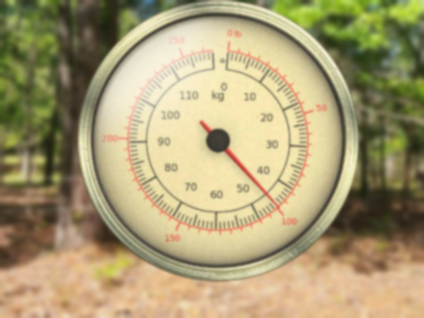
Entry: 45kg
